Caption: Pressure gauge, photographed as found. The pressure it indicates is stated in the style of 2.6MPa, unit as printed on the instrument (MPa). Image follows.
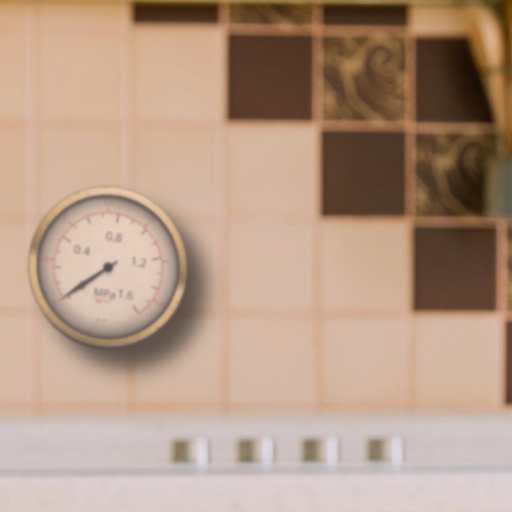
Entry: 0MPa
